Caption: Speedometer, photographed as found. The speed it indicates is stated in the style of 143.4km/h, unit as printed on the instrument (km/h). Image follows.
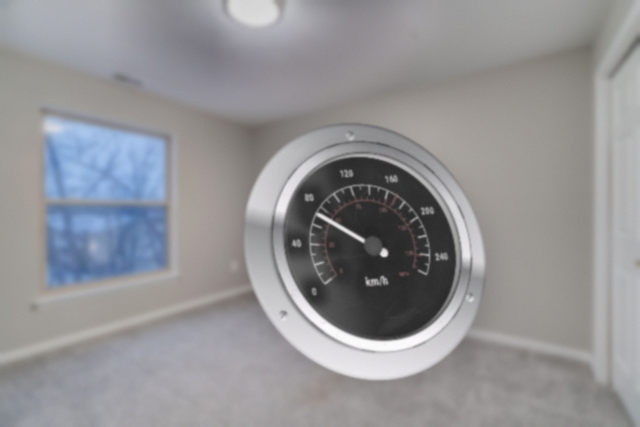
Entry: 70km/h
